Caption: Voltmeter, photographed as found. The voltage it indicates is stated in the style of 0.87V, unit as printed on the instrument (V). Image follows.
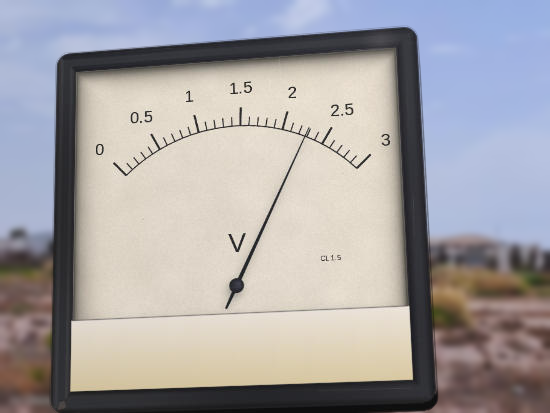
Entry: 2.3V
